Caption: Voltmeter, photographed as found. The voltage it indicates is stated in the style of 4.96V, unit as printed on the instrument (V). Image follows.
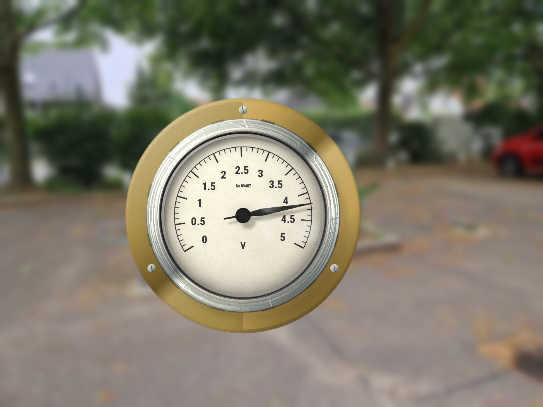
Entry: 4.2V
